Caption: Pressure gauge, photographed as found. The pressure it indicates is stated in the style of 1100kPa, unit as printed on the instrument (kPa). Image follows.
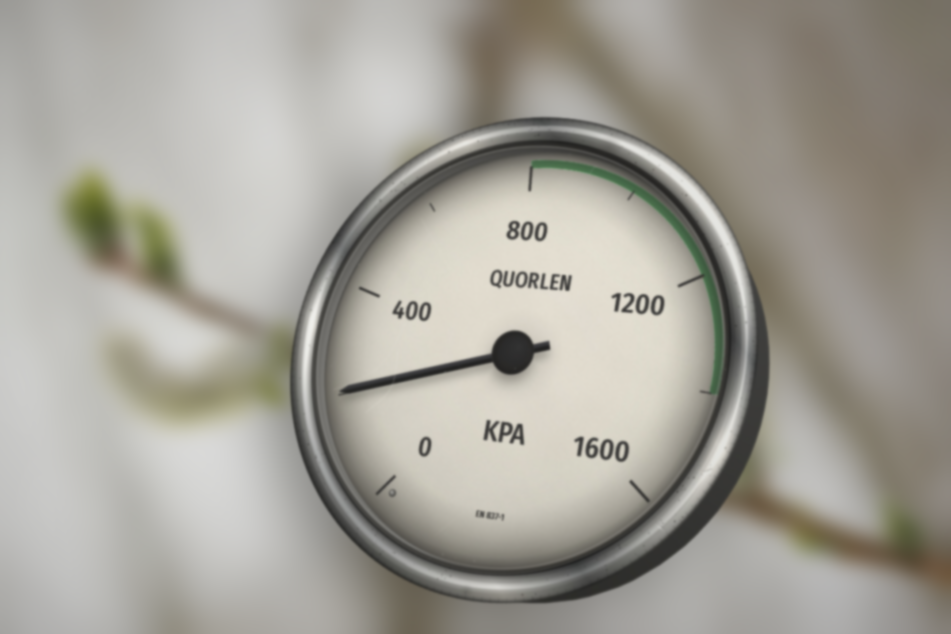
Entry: 200kPa
